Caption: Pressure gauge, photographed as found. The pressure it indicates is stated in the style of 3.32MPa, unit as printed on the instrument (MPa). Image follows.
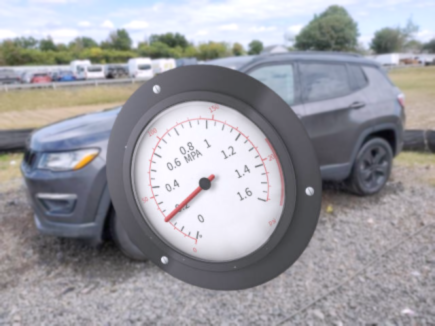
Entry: 0.2MPa
